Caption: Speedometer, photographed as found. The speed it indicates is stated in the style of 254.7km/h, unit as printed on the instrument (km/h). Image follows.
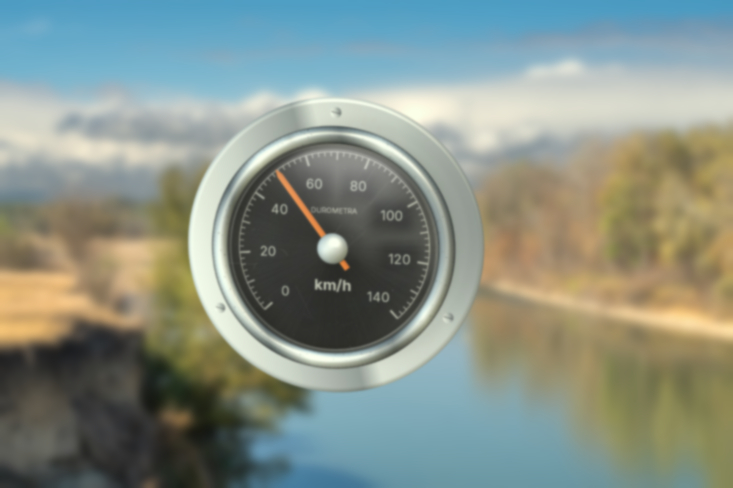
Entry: 50km/h
